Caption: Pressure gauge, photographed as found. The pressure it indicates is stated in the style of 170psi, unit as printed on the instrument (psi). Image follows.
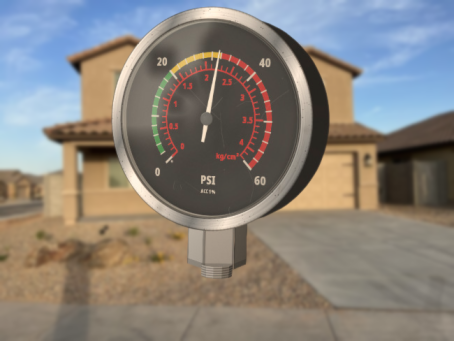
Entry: 32psi
